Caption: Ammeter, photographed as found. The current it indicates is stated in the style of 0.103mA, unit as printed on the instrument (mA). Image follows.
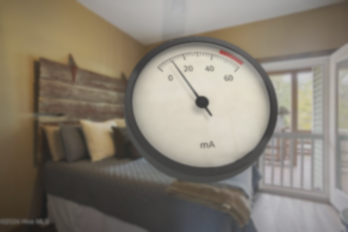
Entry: 10mA
